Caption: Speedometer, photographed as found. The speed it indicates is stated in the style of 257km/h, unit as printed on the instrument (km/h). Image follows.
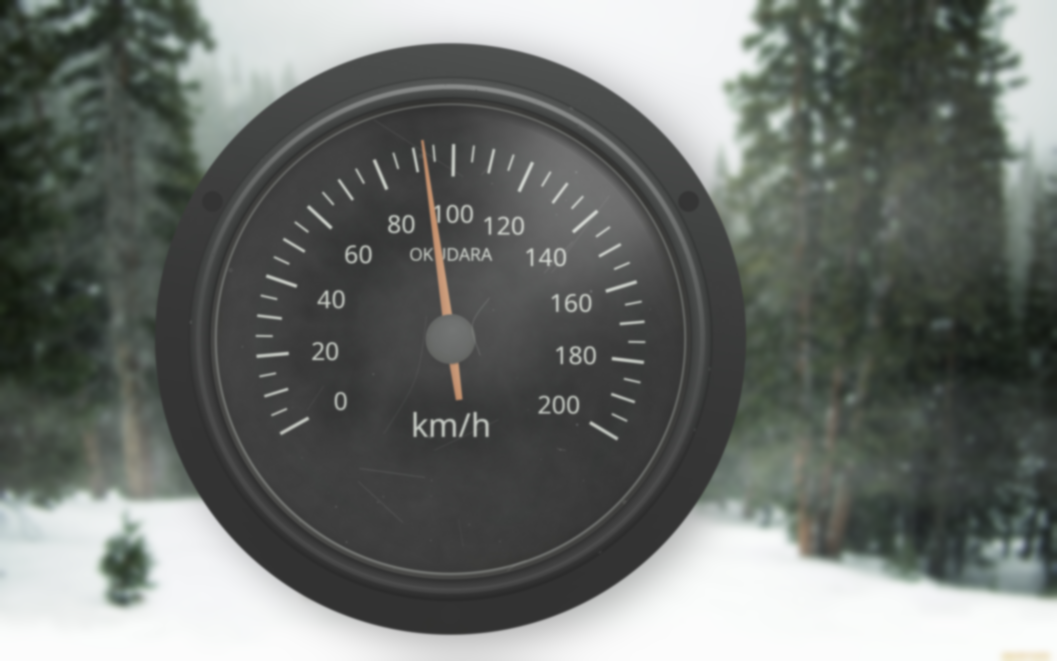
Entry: 92.5km/h
